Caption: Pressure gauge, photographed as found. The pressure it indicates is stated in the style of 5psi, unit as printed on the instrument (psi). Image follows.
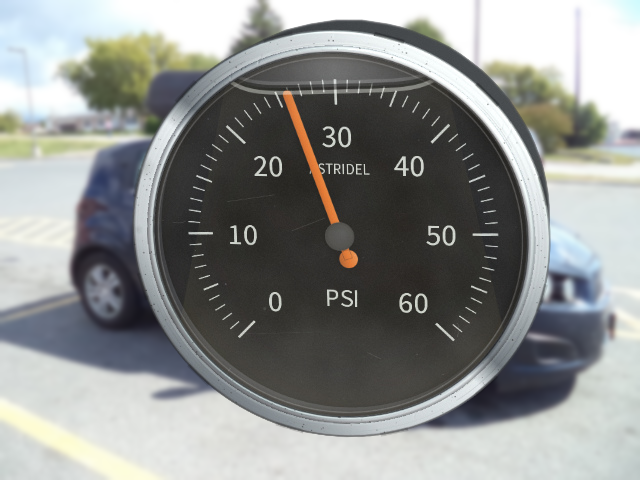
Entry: 26psi
